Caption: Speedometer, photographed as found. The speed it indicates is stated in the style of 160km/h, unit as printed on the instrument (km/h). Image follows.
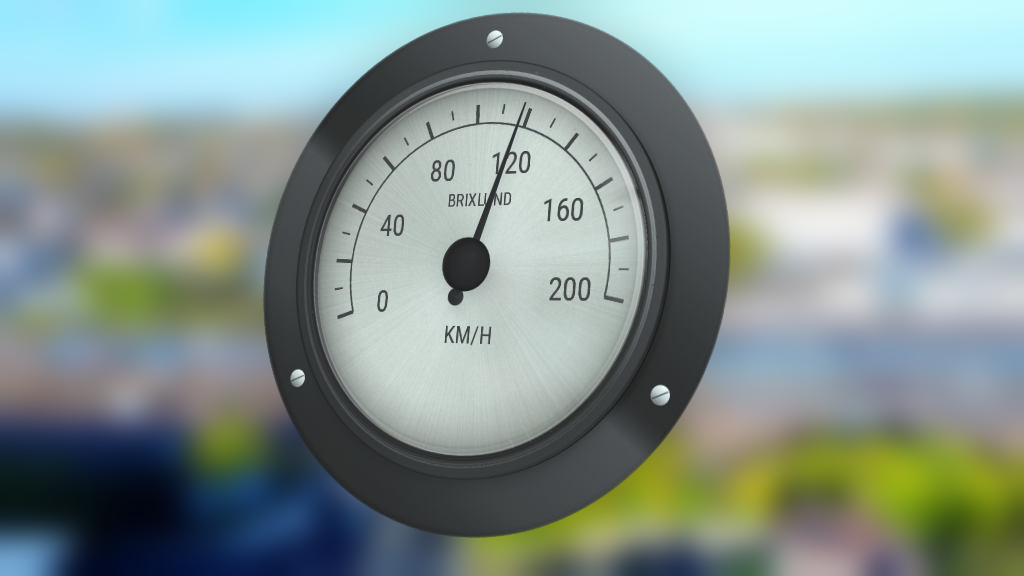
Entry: 120km/h
